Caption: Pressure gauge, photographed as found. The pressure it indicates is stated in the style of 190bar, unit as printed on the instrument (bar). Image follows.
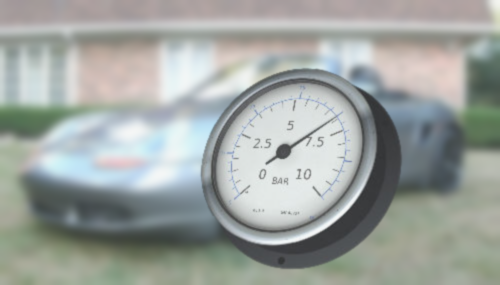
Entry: 7bar
